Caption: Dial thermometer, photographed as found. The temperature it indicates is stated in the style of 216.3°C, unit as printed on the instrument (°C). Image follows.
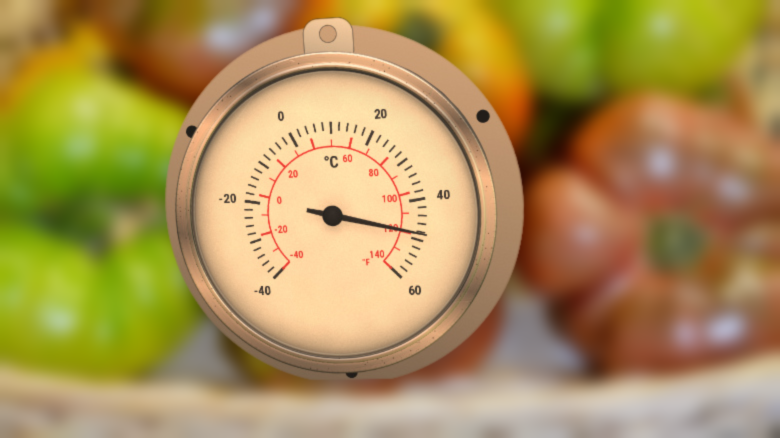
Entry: 48°C
